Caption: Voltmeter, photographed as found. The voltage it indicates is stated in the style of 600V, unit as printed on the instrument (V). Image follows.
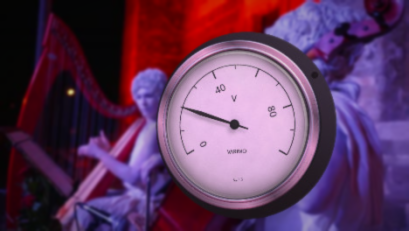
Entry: 20V
